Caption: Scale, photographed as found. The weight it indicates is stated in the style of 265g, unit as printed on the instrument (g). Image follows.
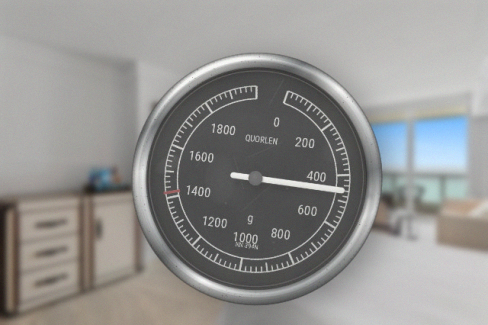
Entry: 460g
